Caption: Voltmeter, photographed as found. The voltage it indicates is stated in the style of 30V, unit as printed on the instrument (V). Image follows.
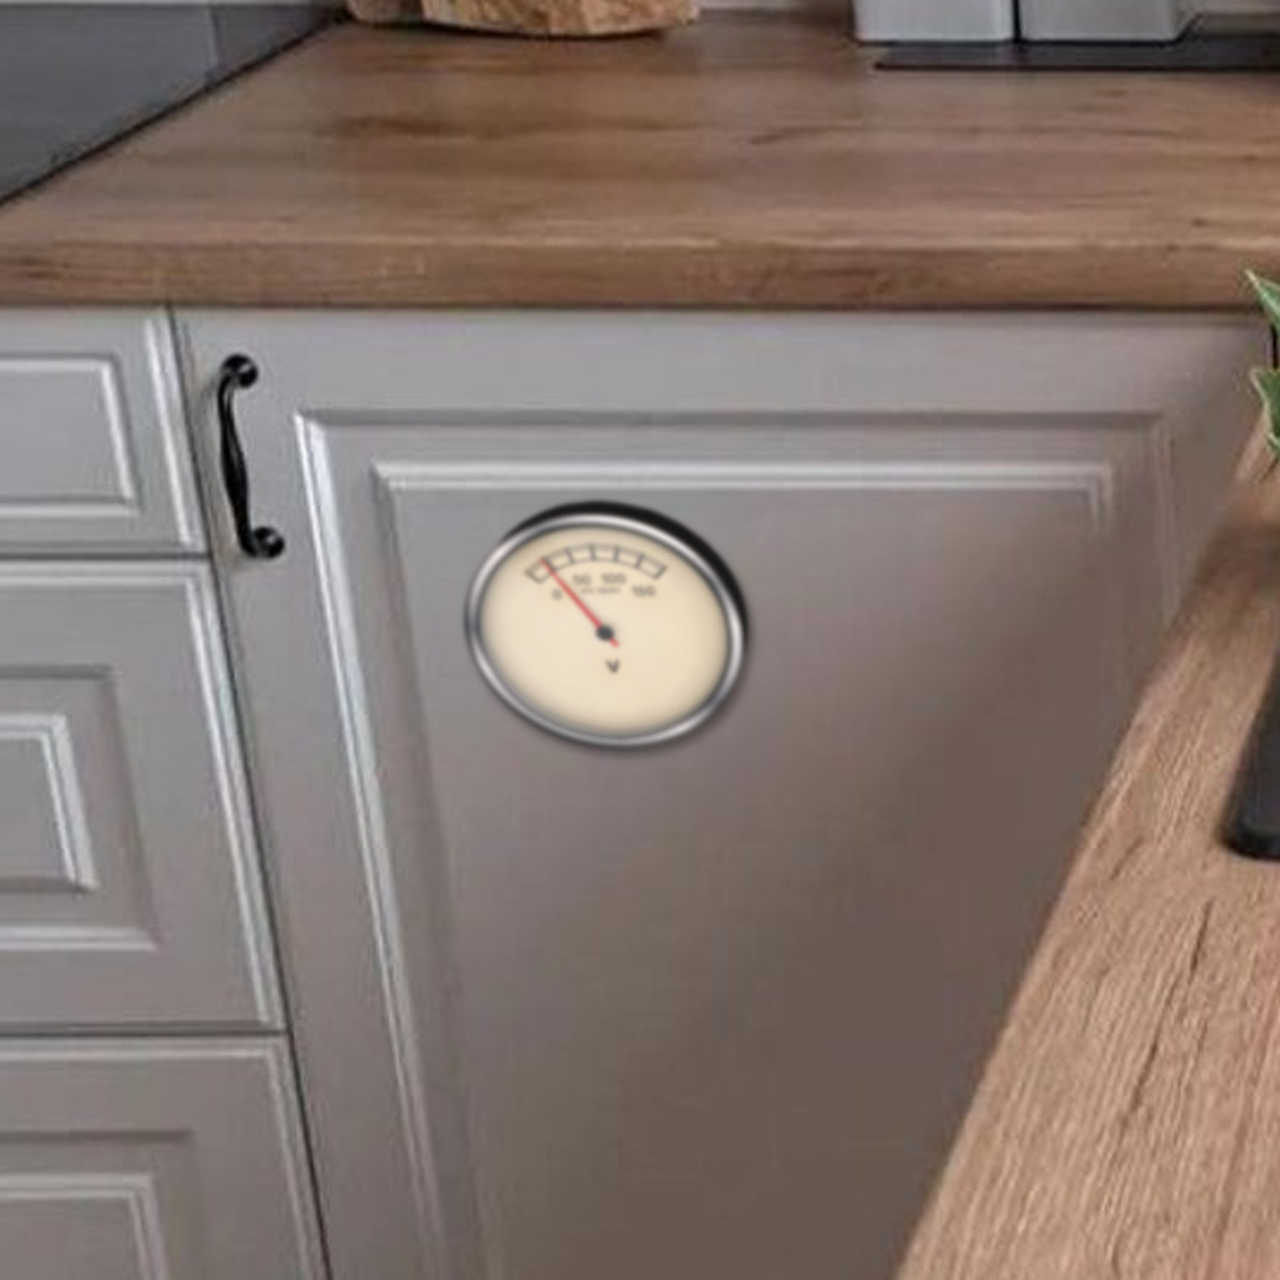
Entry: 25V
